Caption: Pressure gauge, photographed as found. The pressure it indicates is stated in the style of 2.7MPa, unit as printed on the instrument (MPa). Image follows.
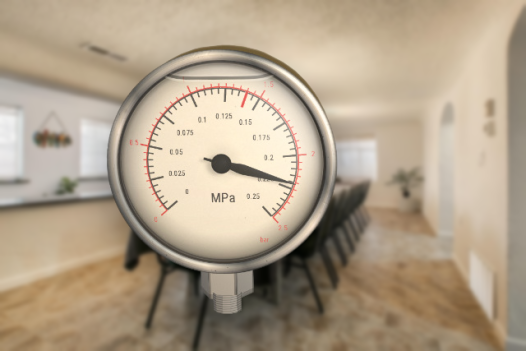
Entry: 0.22MPa
